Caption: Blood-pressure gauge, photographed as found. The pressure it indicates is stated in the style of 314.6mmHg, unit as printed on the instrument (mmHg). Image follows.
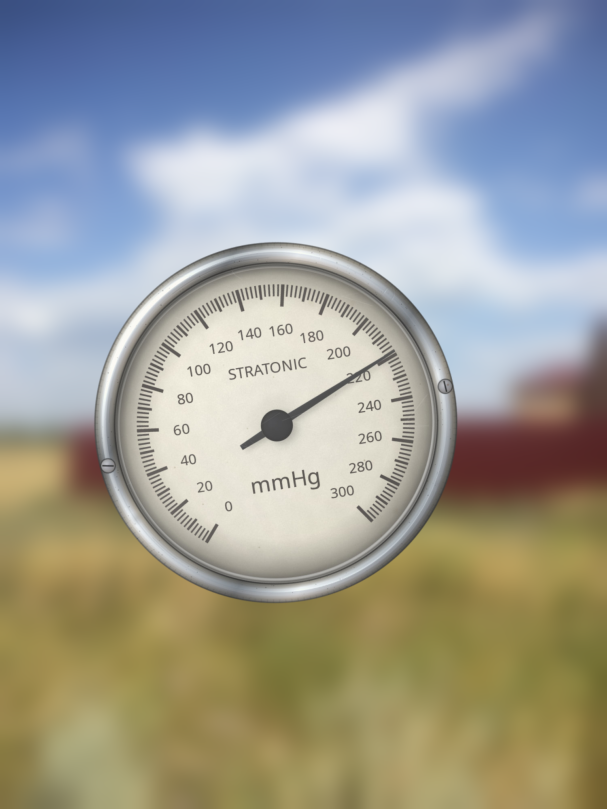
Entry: 218mmHg
